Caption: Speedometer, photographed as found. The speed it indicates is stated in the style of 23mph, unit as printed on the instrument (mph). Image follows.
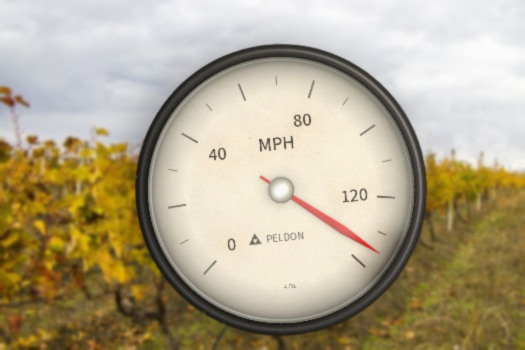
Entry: 135mph
